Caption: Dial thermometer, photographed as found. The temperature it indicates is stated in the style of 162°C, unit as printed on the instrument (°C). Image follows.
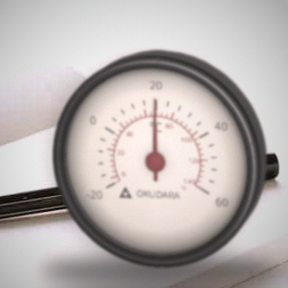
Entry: 20°C
